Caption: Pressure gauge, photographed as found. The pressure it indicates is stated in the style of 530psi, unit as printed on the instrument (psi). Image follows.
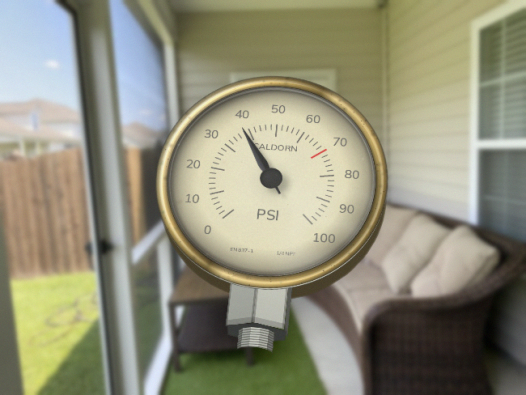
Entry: 38psi
